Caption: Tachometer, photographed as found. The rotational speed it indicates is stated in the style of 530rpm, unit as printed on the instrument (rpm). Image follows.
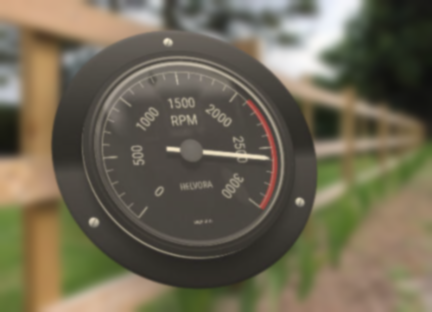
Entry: 2600rpm
